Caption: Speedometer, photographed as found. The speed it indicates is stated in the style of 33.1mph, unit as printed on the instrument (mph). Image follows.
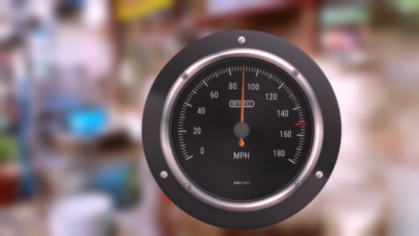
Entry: 90mph
